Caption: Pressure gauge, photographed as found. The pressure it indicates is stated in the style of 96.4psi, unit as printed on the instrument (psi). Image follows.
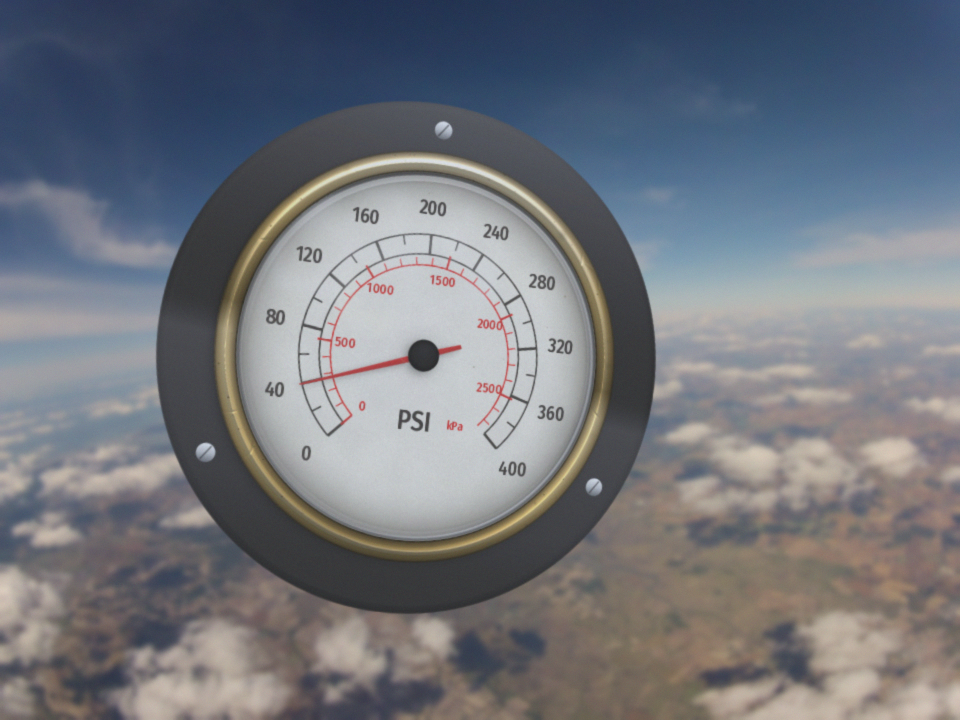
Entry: 40psi
